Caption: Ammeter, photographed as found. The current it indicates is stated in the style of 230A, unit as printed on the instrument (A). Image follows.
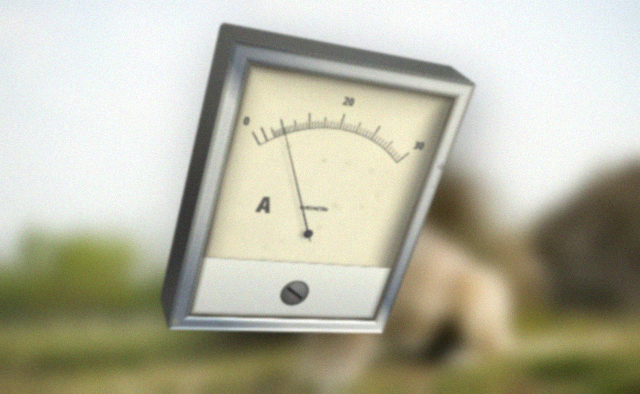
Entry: 10A
